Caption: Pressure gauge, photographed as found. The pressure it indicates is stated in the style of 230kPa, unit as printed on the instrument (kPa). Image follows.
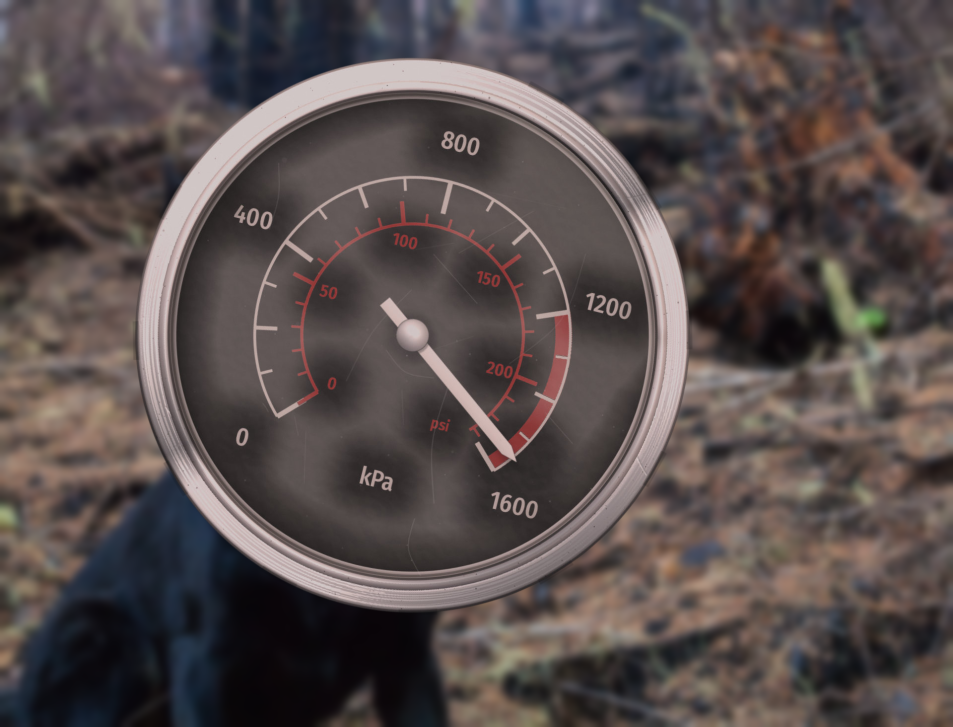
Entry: 1550kPa
